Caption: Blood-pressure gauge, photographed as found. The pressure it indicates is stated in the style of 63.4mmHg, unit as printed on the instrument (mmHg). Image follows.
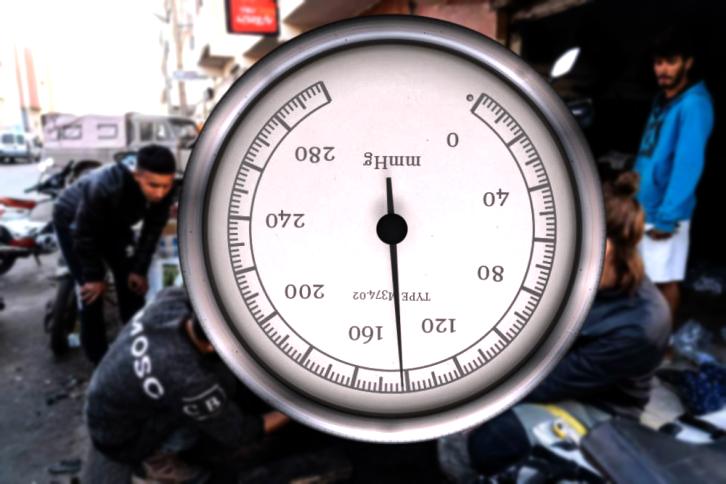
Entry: 142mmHg
